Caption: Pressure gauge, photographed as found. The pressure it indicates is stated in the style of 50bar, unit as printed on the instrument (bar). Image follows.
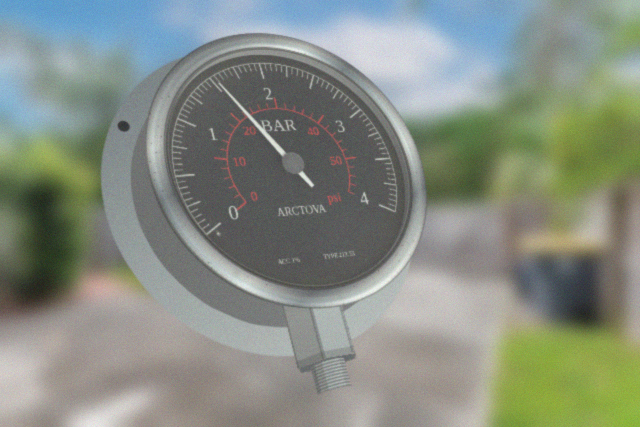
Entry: 1.5bar
